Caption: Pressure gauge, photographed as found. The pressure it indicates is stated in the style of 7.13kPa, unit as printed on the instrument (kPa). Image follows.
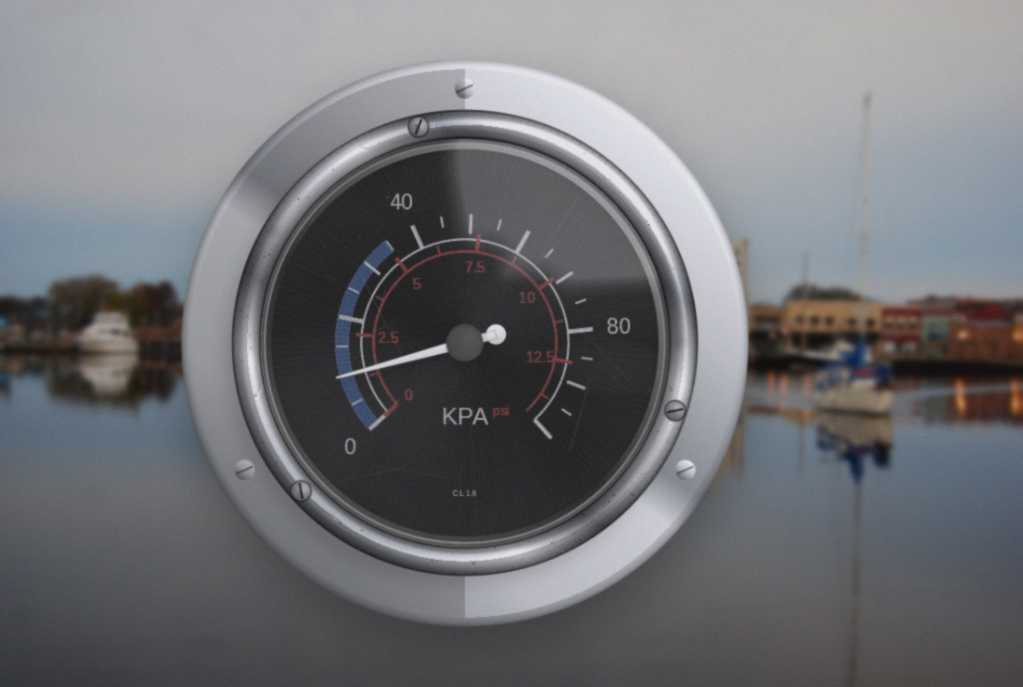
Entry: 10kPa
